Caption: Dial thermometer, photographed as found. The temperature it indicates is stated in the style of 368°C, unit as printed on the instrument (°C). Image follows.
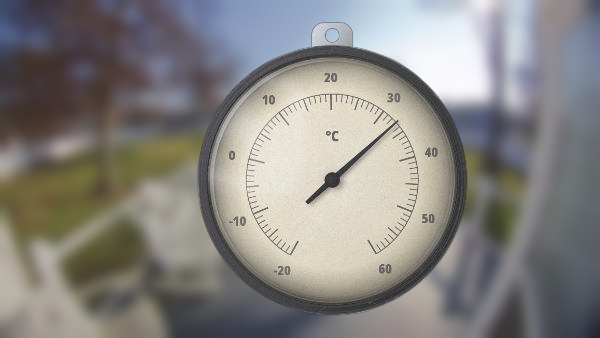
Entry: 33°C
